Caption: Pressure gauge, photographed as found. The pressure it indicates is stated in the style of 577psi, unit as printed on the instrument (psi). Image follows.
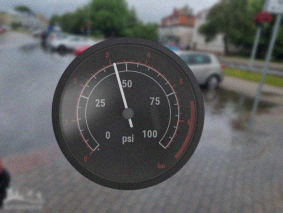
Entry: 45psi
